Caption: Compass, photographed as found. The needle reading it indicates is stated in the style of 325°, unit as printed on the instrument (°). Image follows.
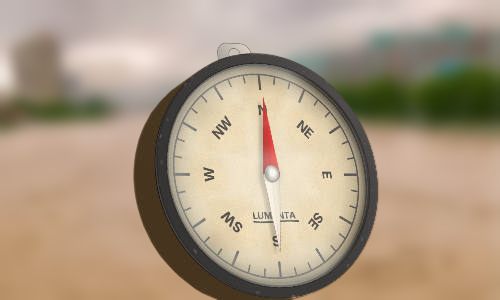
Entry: 0°
